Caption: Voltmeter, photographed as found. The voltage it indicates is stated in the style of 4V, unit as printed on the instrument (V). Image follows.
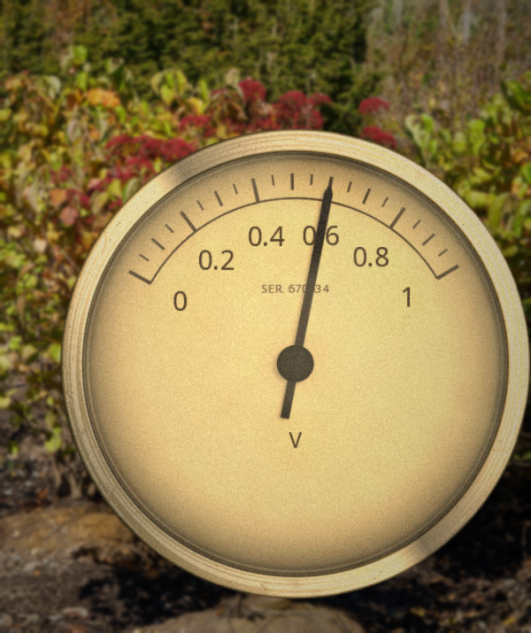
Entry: 0.6V
